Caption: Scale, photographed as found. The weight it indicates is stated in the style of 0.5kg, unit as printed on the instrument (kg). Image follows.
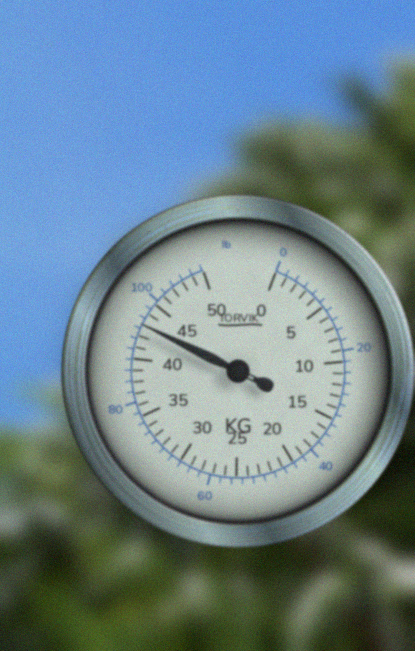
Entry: 43kg
